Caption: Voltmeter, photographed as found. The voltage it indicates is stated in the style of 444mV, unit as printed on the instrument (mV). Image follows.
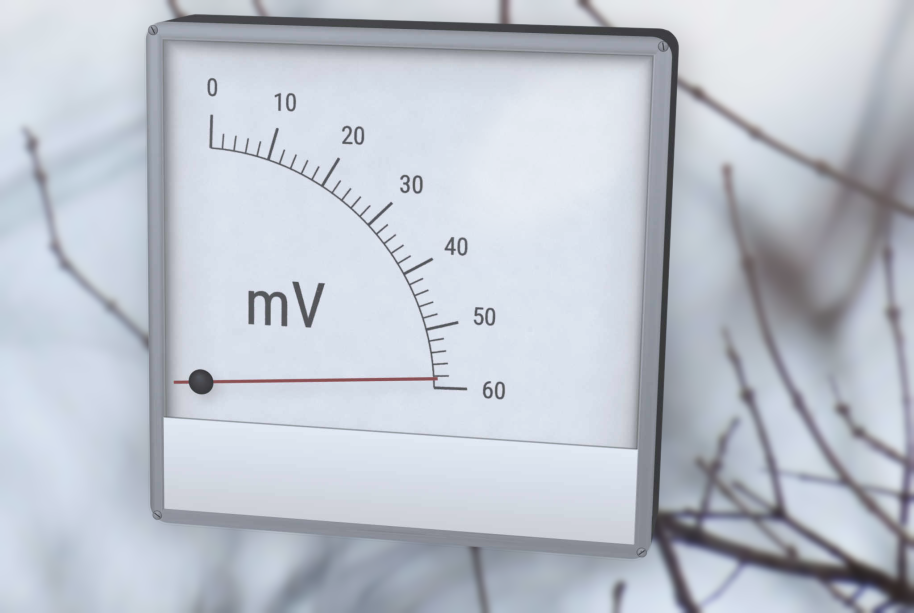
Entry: 58mV
